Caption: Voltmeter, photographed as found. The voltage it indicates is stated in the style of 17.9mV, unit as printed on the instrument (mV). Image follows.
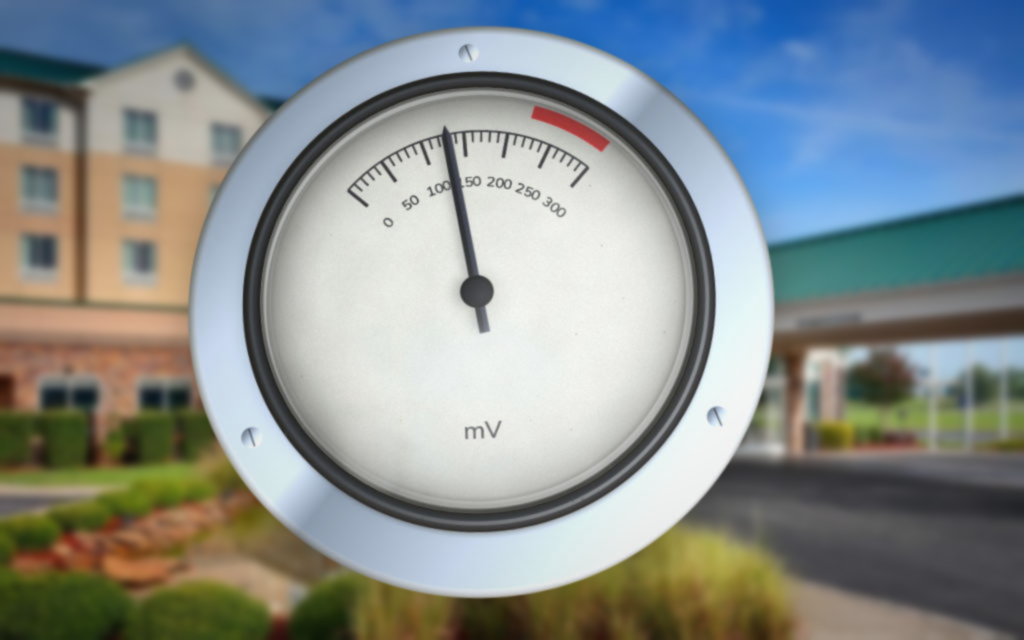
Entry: 130mV
